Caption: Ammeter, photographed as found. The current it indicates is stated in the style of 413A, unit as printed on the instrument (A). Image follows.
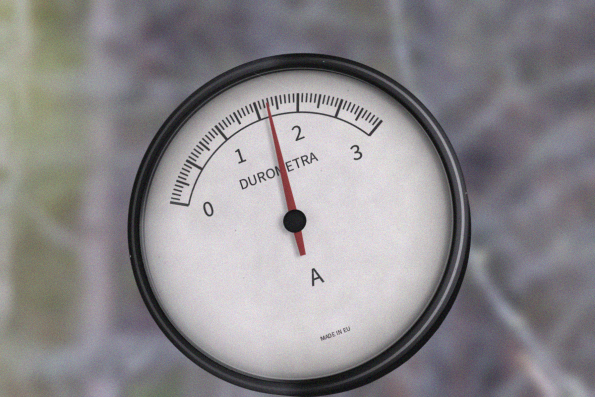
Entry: 1.65A
